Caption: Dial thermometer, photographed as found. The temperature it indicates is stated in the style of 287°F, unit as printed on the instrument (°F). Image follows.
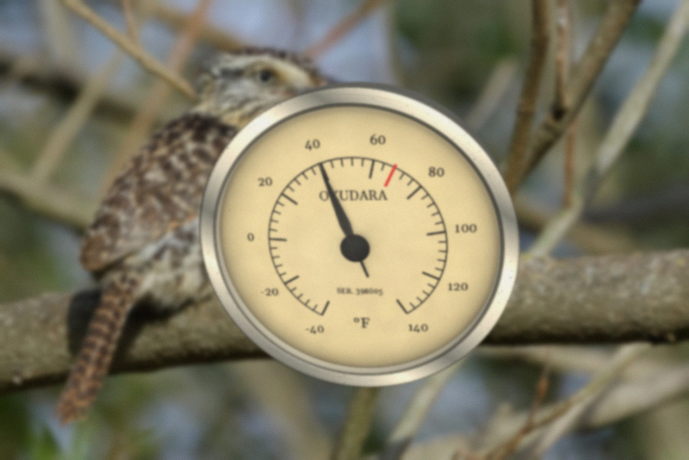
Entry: 40°F
